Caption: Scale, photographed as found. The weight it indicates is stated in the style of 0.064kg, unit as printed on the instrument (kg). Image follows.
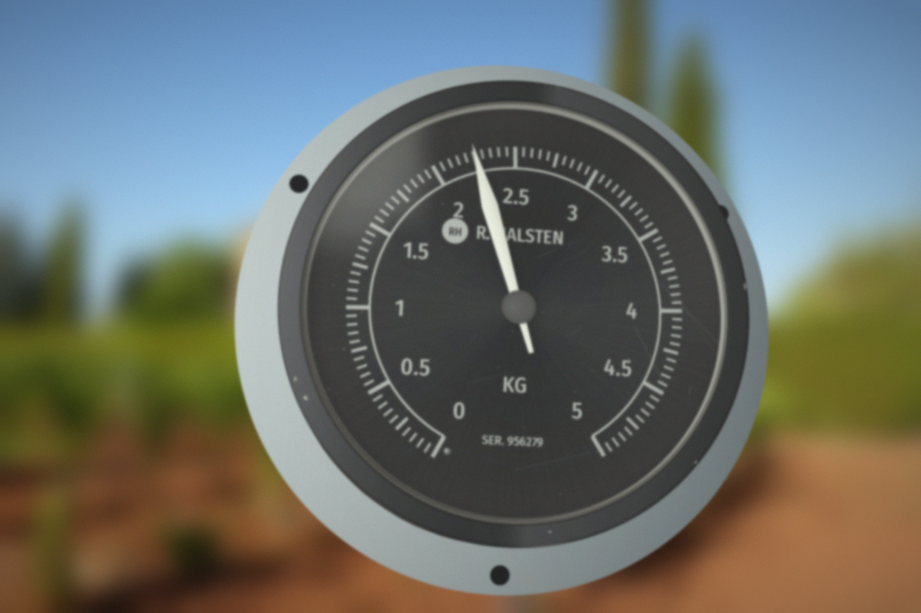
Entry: 2.25kg
